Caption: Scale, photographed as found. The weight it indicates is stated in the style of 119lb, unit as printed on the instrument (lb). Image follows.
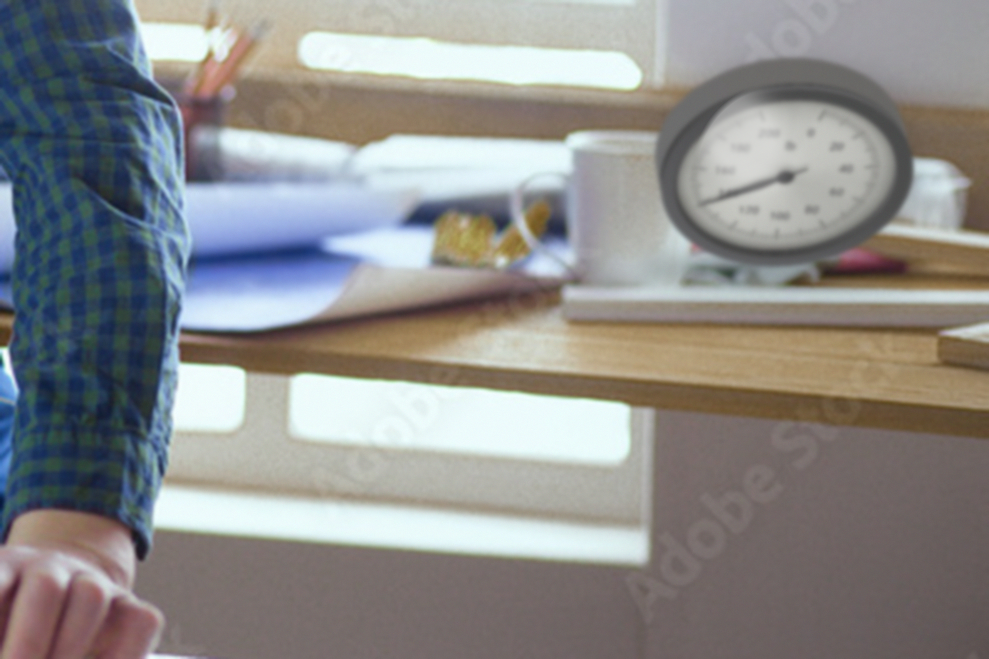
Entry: 140lb
